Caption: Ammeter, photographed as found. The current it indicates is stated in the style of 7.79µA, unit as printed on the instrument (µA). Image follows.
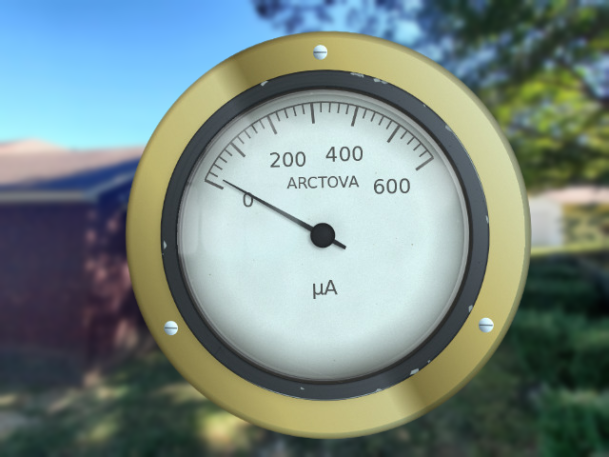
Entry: 20µA
